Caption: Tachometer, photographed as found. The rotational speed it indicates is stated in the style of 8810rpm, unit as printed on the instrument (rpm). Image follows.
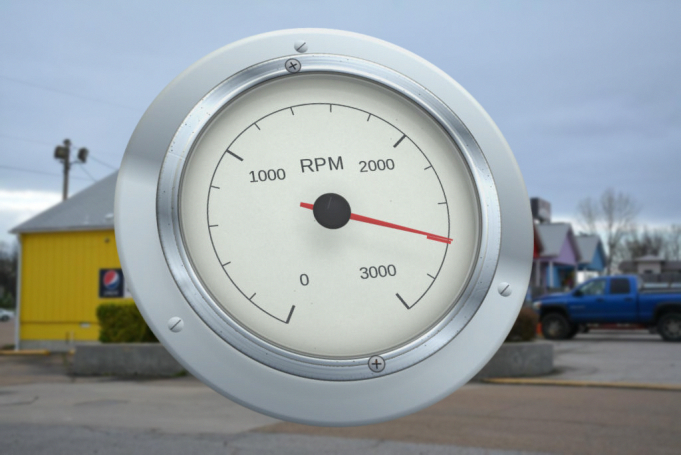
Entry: 2600rpm
